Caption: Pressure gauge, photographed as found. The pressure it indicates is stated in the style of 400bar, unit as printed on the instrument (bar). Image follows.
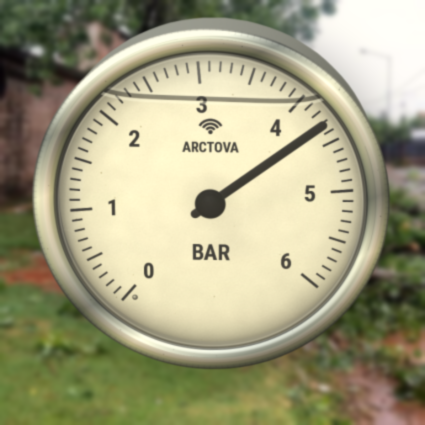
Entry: 4.3bar
